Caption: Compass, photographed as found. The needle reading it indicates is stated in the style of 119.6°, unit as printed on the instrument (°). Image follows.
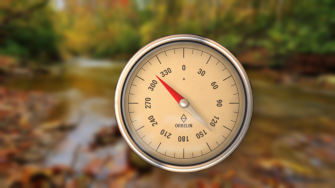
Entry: 315°
